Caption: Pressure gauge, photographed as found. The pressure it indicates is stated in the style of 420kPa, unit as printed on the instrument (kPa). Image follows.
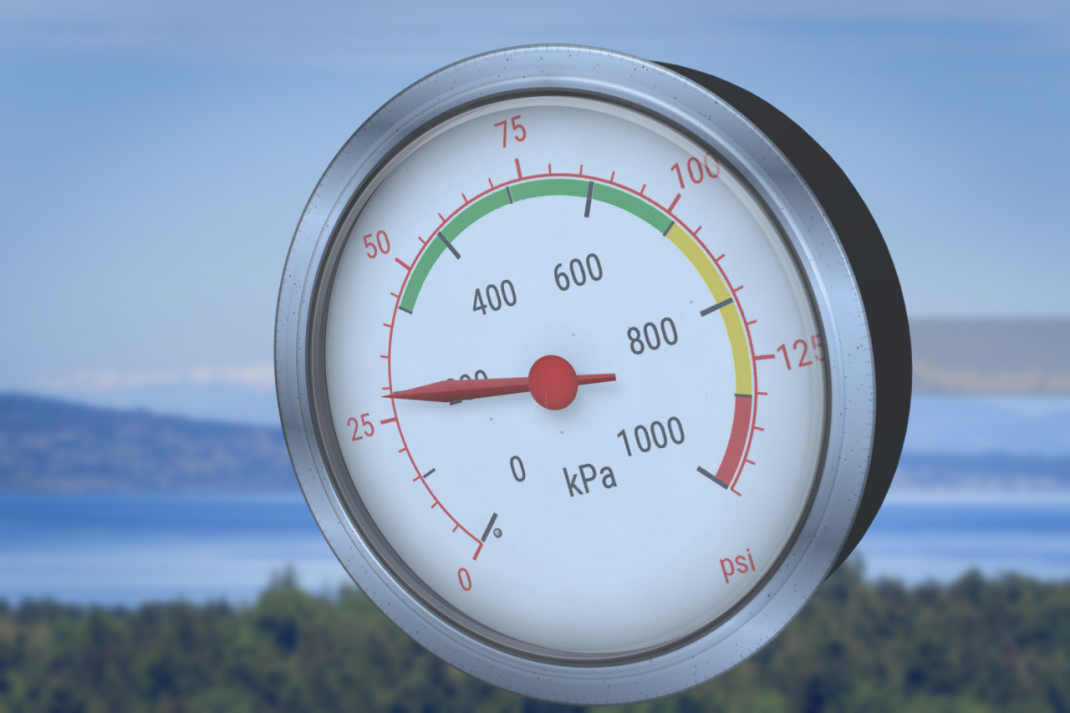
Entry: 200kPa
